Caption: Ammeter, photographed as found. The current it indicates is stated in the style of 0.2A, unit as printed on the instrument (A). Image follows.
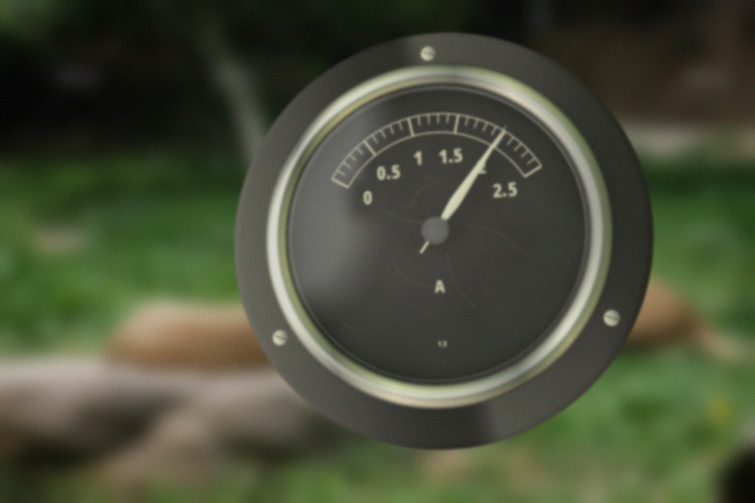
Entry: 2A
